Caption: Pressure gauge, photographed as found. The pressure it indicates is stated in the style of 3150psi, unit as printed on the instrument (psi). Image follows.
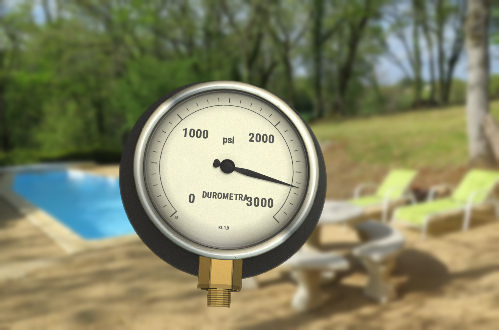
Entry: 2650psi
